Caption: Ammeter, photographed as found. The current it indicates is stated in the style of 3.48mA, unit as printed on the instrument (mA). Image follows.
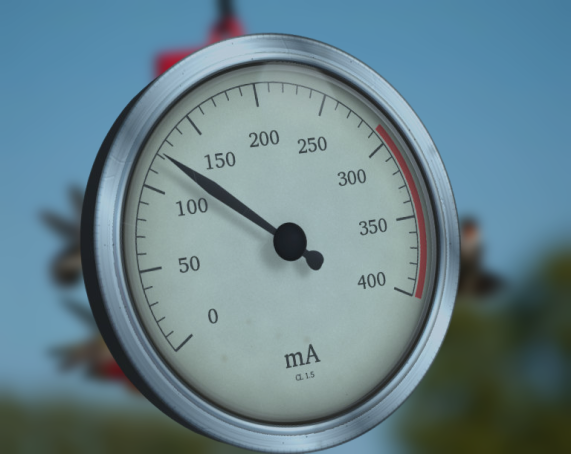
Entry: 120mA
